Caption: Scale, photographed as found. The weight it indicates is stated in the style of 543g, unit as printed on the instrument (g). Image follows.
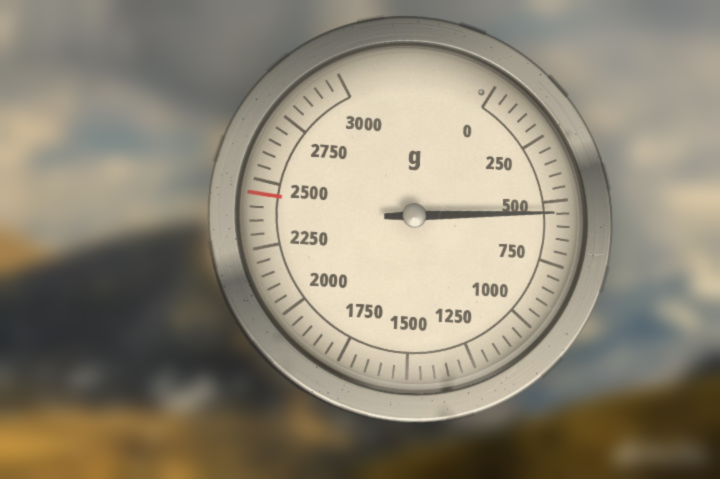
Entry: 550g
